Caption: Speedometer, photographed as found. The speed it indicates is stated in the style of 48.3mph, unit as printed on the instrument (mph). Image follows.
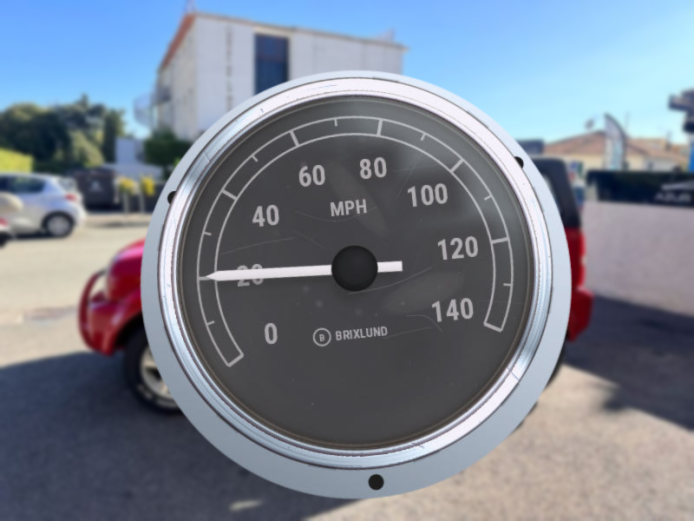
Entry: 20mph
